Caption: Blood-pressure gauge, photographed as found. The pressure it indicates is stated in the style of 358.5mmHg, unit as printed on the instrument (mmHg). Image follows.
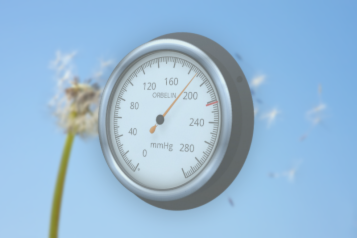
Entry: 190mmHg
